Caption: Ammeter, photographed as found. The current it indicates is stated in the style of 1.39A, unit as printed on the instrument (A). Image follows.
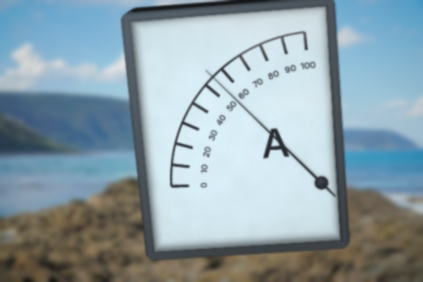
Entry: 55A
